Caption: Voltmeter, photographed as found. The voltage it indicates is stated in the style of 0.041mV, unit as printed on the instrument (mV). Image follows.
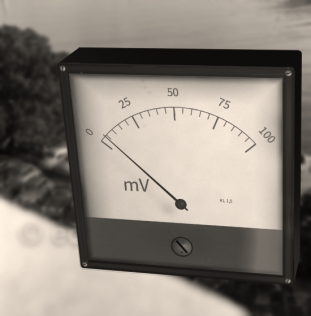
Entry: 5mV
